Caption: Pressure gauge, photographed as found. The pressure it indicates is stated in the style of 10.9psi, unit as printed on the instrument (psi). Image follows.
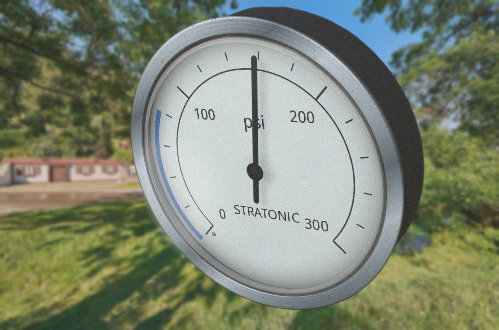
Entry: 160psi
